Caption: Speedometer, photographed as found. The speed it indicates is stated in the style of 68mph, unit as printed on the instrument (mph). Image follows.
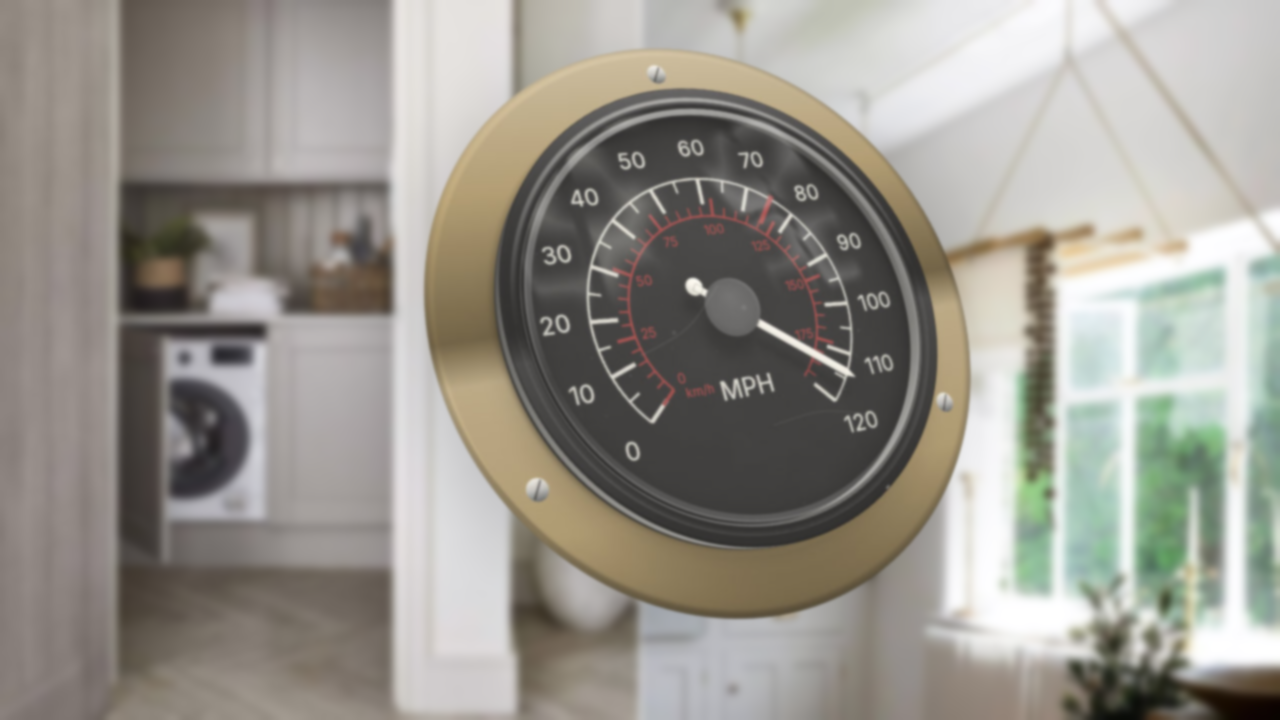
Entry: 115mph
